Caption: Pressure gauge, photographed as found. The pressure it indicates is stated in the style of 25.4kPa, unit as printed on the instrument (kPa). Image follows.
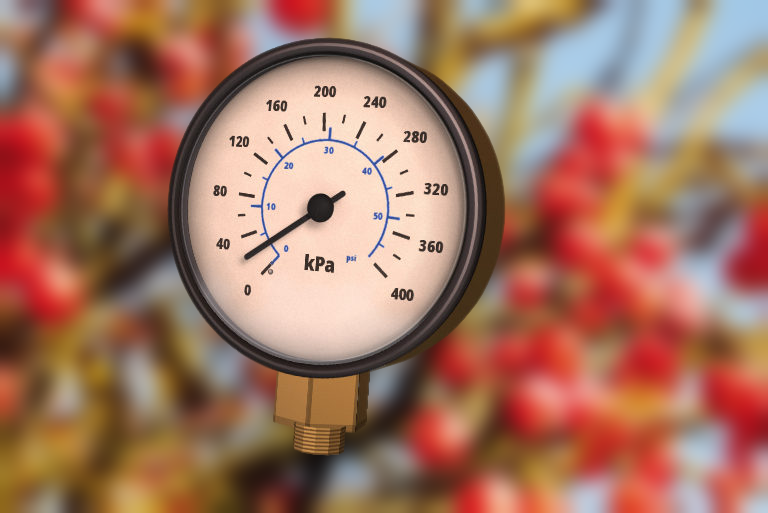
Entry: 20kPa
